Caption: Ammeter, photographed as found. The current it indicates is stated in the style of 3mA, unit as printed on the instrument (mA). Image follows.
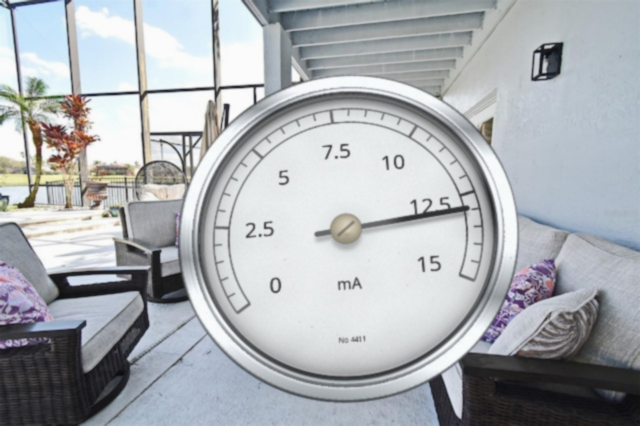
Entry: 13mA
